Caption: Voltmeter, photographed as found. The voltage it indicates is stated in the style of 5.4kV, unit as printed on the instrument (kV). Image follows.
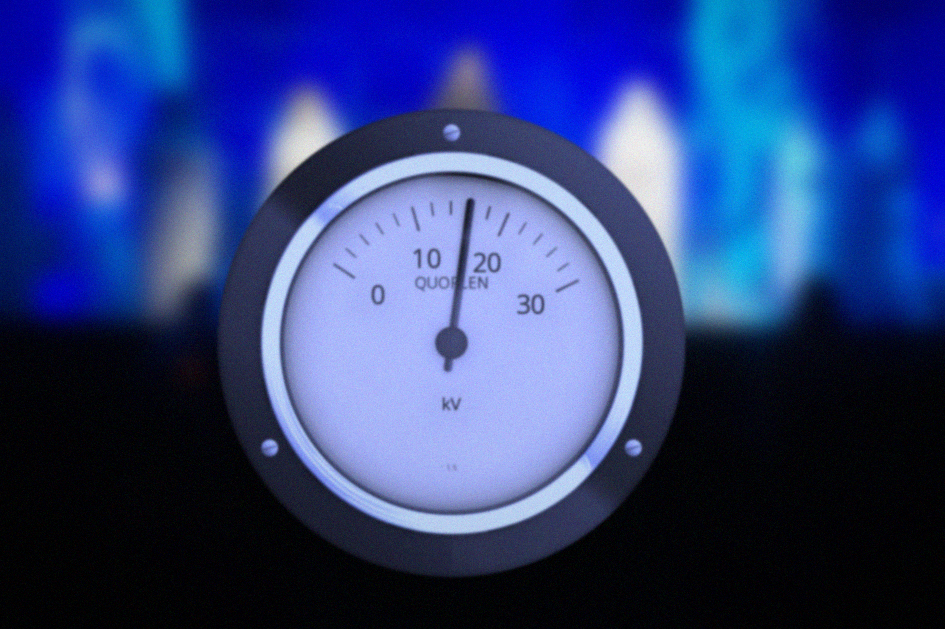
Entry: 16kV
